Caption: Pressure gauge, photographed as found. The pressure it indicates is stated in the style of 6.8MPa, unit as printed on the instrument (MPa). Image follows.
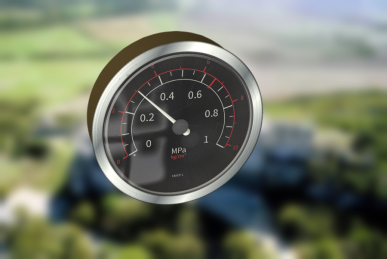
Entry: 0.3MPa
